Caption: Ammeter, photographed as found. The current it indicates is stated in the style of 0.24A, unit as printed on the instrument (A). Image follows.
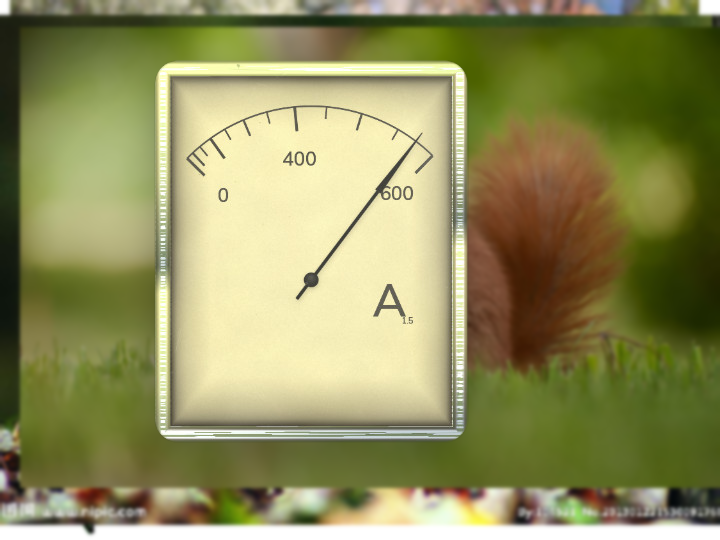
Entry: 575A
